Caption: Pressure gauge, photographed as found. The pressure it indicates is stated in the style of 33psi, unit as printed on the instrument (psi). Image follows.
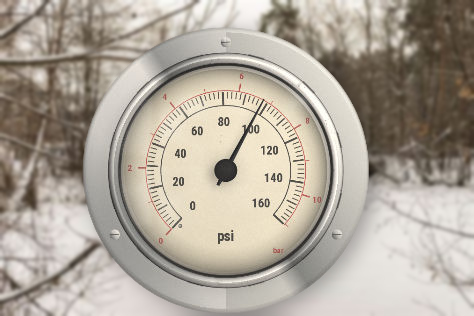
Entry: 98psi
